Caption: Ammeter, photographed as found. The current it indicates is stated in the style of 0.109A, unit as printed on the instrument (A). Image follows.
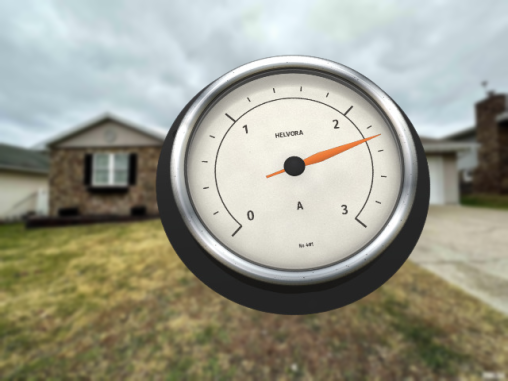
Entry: 2.3A
